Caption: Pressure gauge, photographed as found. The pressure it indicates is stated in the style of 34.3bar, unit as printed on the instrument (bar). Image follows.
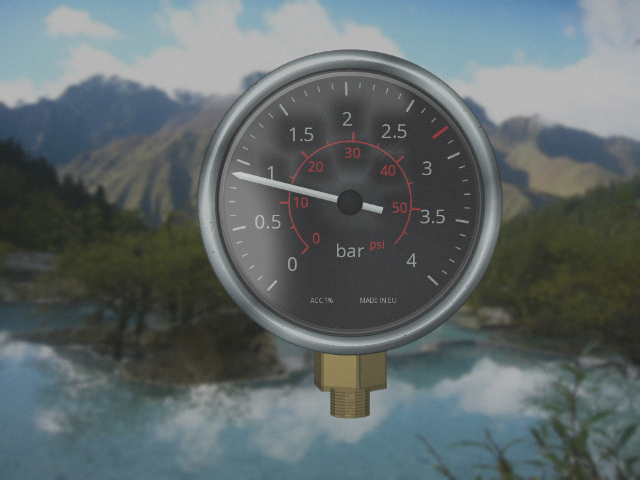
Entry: 0.9bar
